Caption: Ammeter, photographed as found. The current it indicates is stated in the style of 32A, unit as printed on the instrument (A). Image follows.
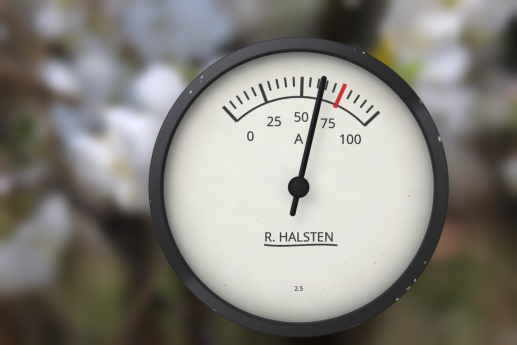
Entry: 62.5A
